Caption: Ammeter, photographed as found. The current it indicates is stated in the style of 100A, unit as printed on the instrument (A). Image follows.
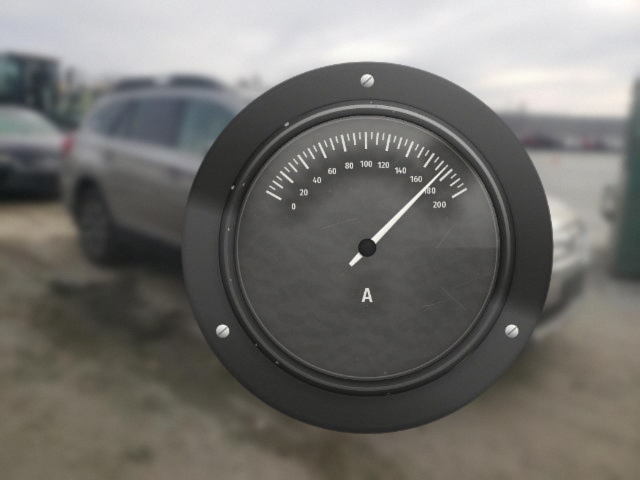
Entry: 175A
